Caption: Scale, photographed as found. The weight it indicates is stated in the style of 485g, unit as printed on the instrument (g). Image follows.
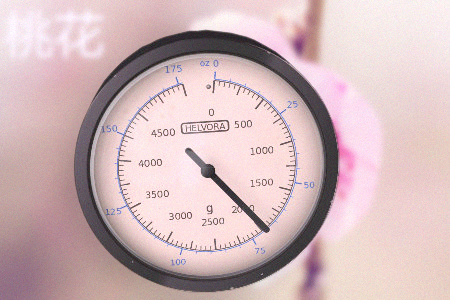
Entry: 1950g
